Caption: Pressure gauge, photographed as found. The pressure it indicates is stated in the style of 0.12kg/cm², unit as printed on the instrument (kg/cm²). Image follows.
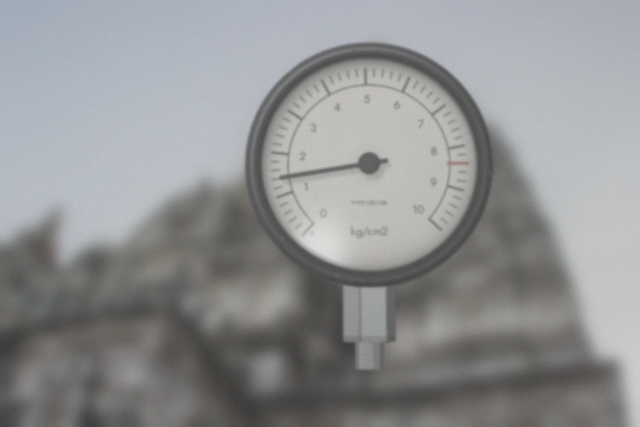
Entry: 1.4kg/cm²
